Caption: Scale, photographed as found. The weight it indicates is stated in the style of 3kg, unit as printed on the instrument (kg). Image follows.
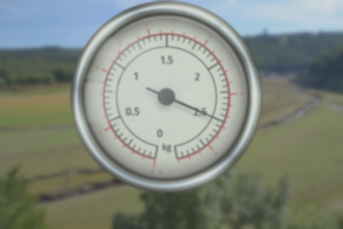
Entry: 2.5kg
